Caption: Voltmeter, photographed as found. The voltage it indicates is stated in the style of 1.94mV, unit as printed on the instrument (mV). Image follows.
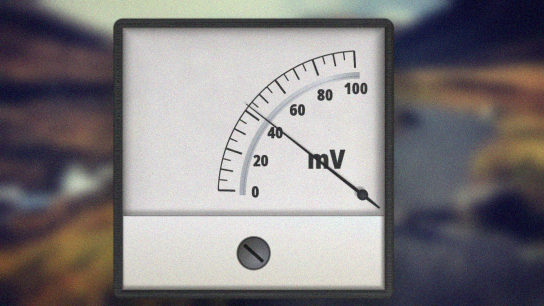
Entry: 42.5mV
